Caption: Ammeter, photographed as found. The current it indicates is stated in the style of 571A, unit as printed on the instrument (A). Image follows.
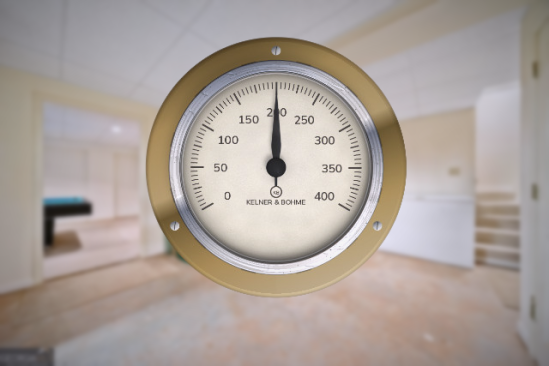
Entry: 200A
